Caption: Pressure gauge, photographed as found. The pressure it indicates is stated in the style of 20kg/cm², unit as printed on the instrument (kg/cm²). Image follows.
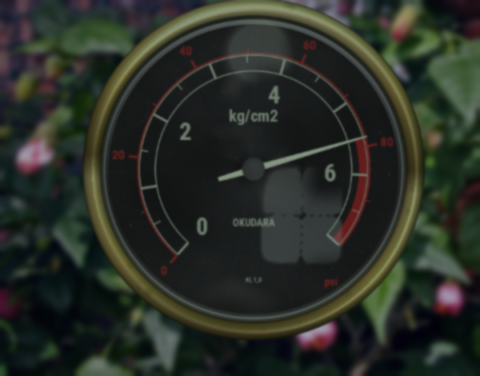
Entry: 5.5kg/cm²
